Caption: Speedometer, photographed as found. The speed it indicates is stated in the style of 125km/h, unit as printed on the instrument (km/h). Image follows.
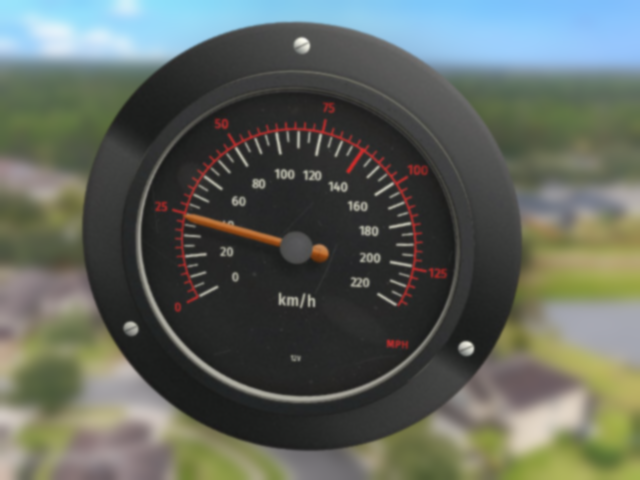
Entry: 40km/h
